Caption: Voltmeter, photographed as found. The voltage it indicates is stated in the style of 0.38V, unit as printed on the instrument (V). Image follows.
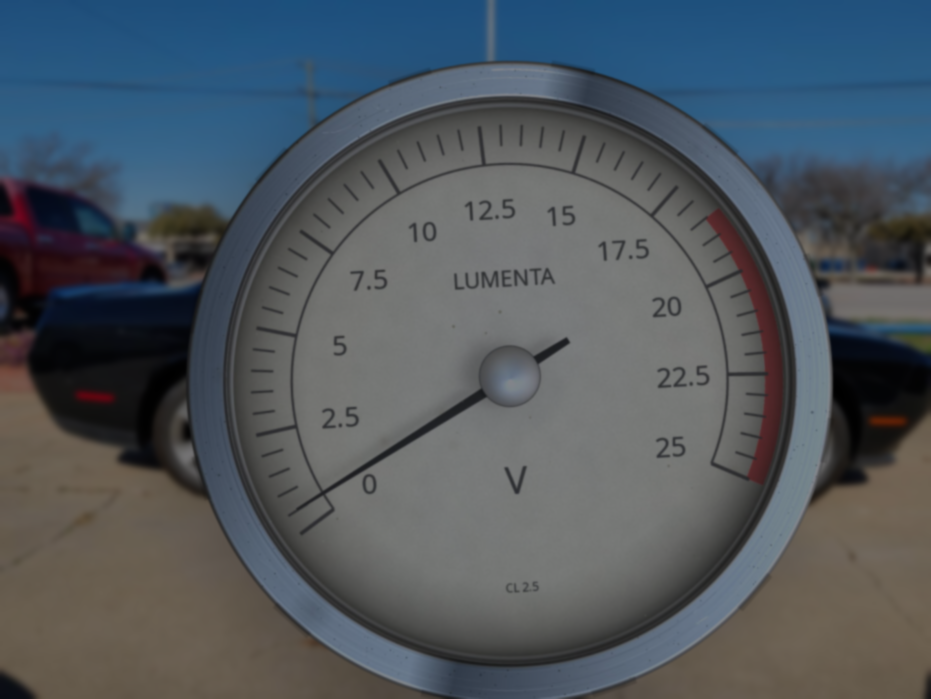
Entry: 0.5V
